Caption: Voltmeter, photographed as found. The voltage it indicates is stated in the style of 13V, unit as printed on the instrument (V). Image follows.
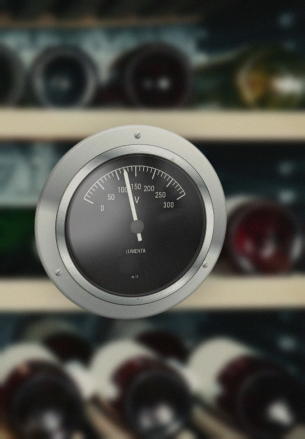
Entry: 120V
